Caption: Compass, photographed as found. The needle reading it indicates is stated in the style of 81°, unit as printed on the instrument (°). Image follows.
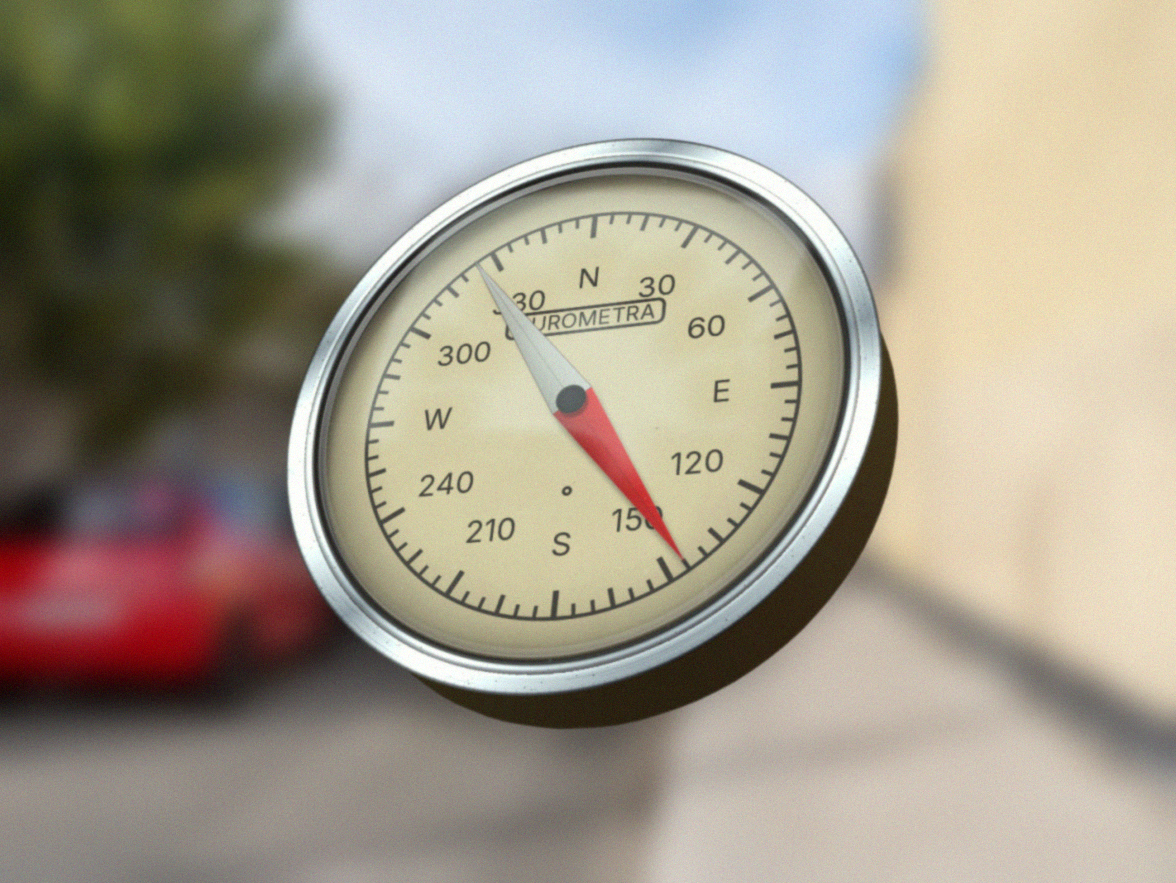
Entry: 145°
